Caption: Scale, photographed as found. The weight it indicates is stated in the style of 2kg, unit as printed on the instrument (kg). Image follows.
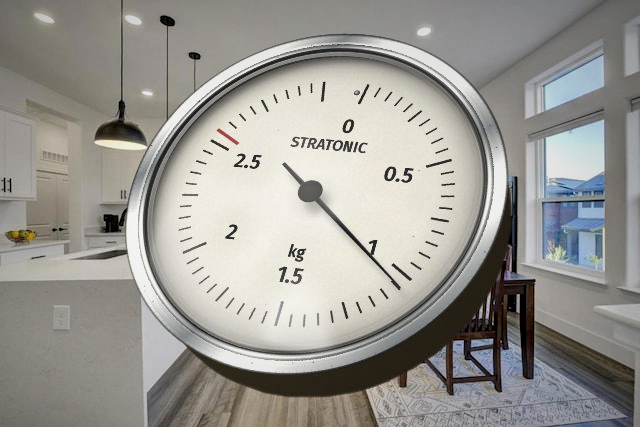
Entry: 1.05kg
